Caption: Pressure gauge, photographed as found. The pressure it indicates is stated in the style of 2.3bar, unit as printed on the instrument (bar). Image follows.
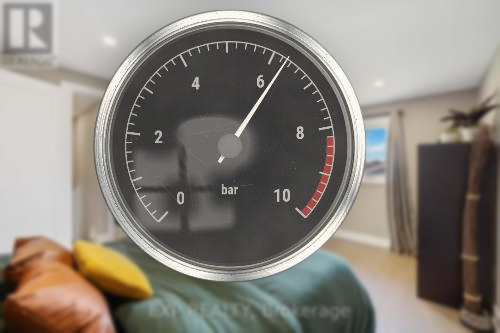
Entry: 6.3bar
